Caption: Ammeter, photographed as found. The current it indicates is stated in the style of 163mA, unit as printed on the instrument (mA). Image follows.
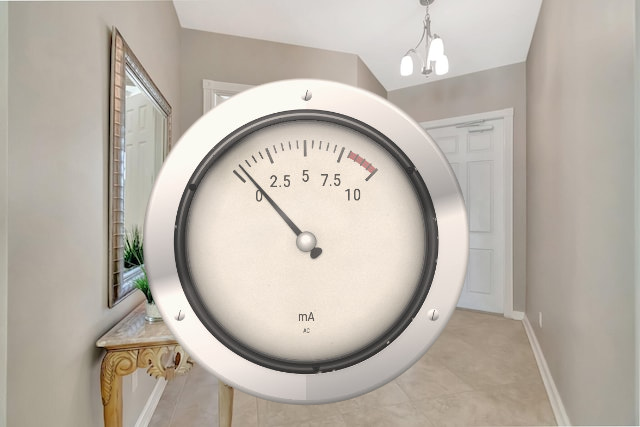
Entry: 0.5mA
